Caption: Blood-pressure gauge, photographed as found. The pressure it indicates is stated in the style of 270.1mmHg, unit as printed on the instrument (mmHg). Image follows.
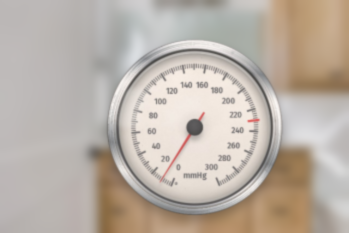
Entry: 10mmHg
